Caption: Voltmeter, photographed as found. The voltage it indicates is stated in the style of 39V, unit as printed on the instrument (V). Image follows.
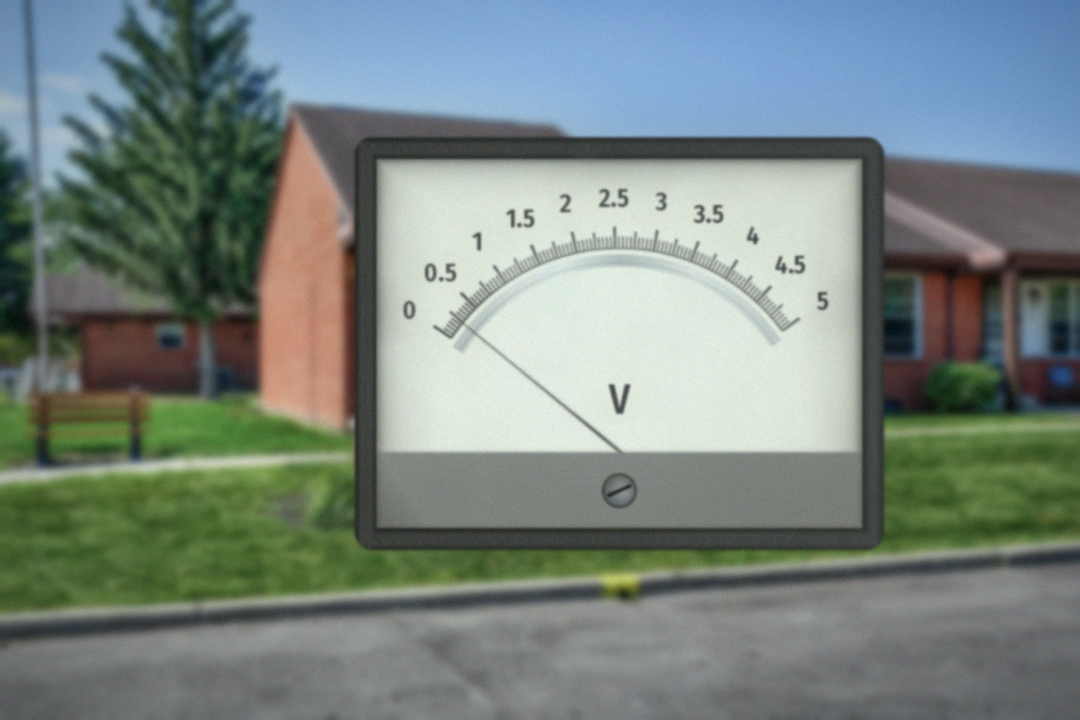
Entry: 0.25V
